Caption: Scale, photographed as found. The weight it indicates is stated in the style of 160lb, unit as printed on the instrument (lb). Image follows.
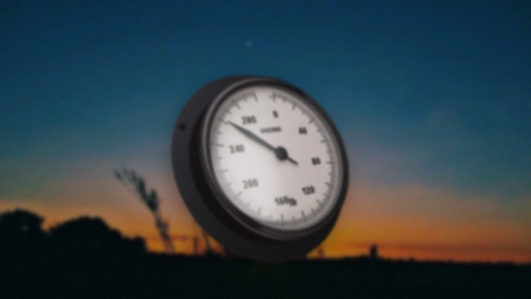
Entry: 260lb
